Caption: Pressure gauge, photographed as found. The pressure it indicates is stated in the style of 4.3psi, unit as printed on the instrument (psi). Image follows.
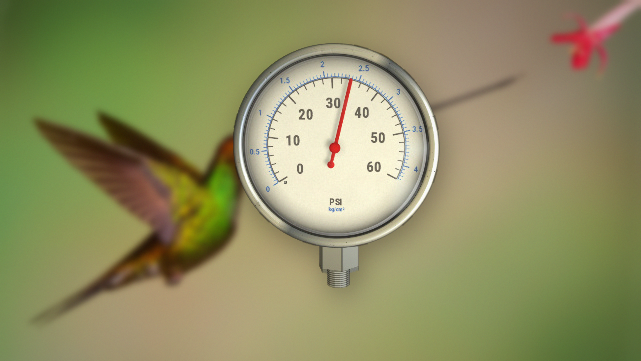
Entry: 34psi
